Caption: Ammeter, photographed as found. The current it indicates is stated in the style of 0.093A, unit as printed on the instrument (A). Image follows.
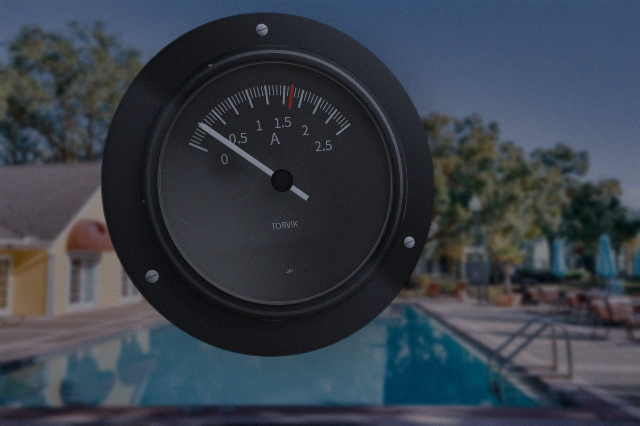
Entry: 0.25A
